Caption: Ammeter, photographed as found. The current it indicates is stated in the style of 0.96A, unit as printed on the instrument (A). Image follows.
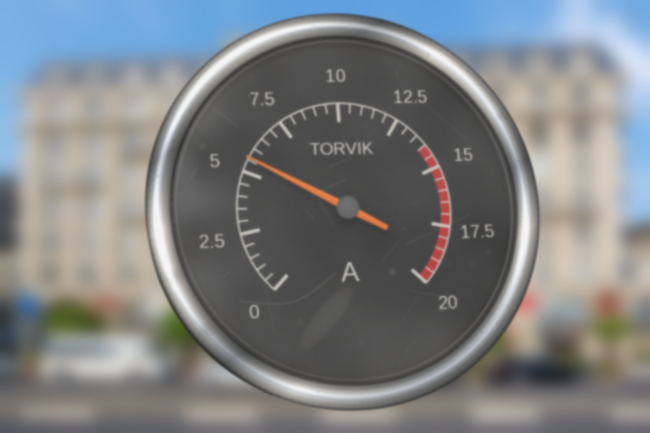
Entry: 5.5A
